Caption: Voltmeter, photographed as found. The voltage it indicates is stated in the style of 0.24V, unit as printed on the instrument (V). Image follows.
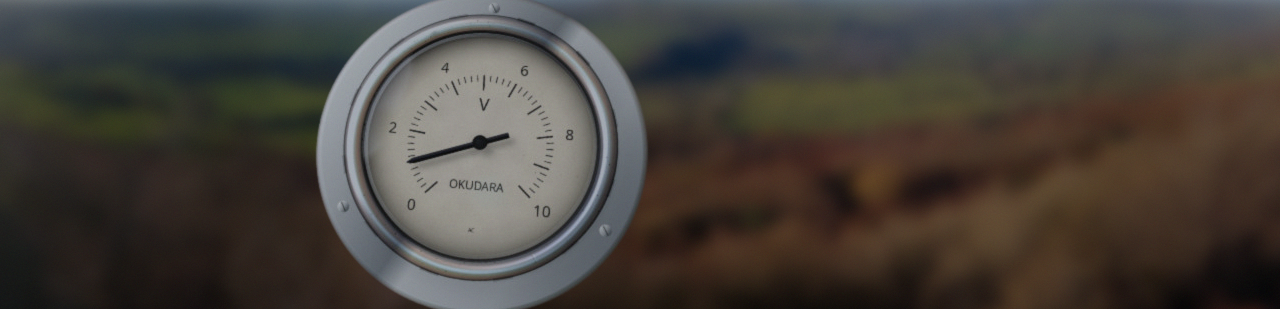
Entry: 1V
